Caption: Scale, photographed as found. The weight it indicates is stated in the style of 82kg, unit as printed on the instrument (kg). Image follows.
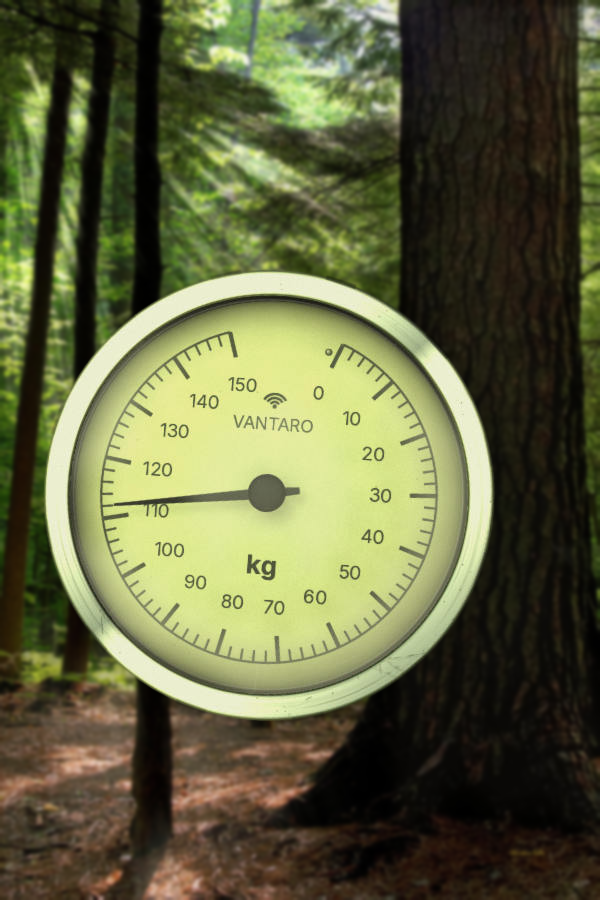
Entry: 112kg
